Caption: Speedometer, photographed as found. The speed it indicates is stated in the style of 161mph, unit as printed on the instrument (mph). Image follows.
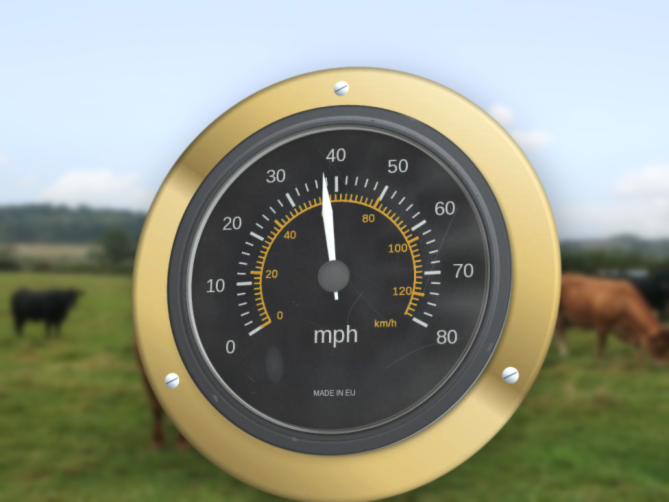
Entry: 38mph
